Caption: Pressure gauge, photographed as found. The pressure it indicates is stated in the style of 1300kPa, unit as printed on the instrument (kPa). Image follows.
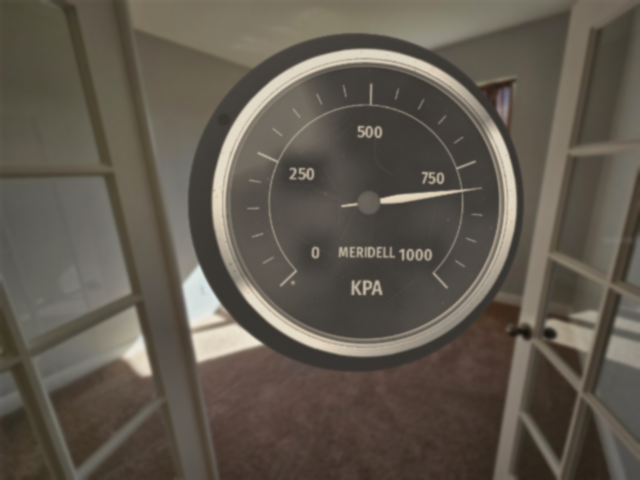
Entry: 800kPa
